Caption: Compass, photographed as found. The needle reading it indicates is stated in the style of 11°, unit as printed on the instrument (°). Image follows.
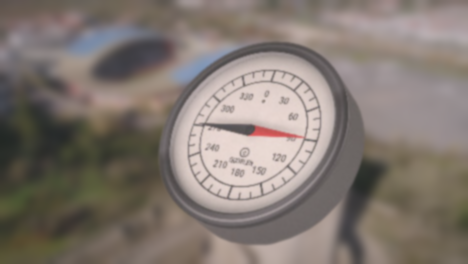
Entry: 90°
